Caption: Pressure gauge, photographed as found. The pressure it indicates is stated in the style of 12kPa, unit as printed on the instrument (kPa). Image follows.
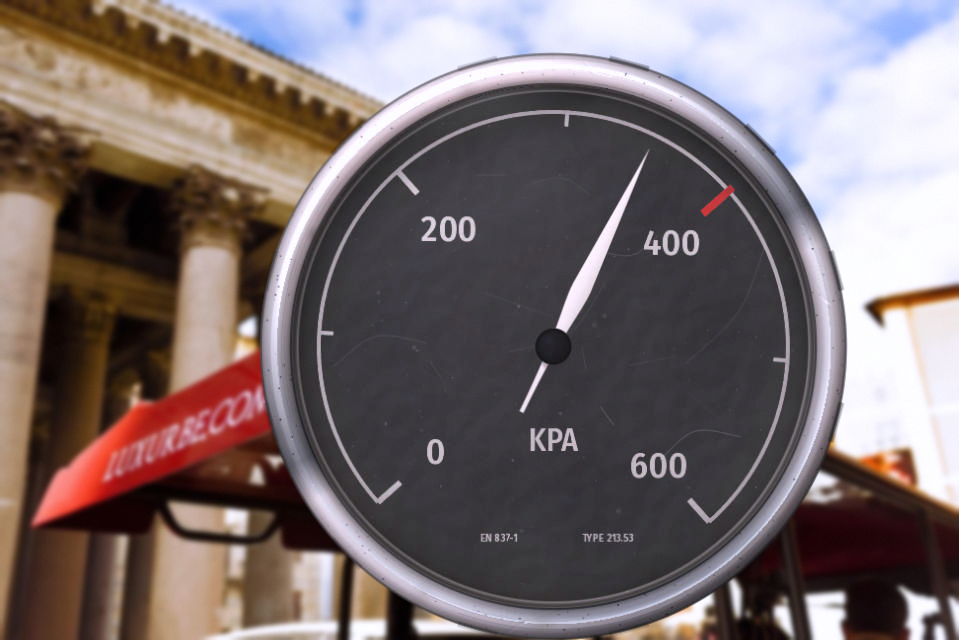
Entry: 350kPa
